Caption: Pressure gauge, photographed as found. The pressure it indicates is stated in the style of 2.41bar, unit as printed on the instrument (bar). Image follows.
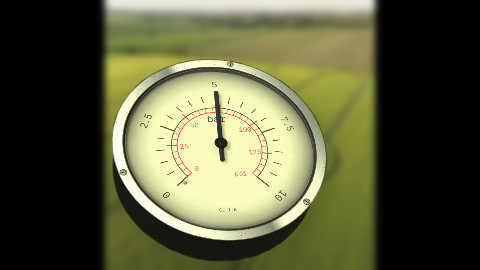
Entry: 5bar
